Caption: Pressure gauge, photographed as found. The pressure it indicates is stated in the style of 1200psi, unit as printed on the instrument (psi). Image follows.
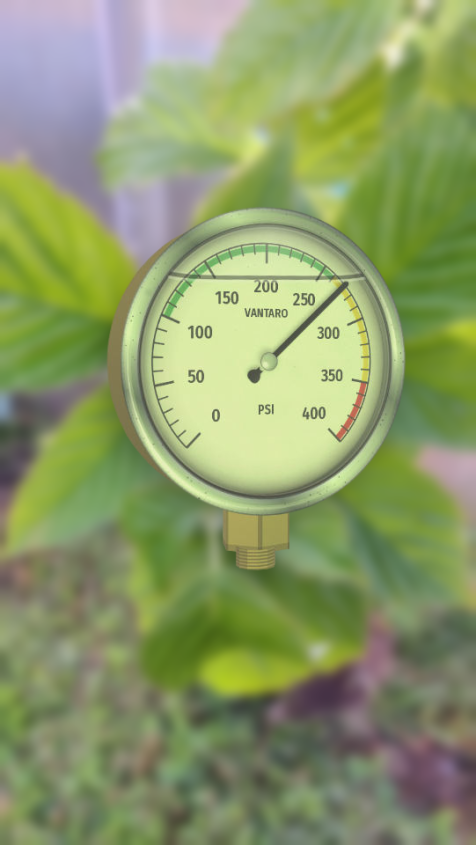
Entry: 270psi
